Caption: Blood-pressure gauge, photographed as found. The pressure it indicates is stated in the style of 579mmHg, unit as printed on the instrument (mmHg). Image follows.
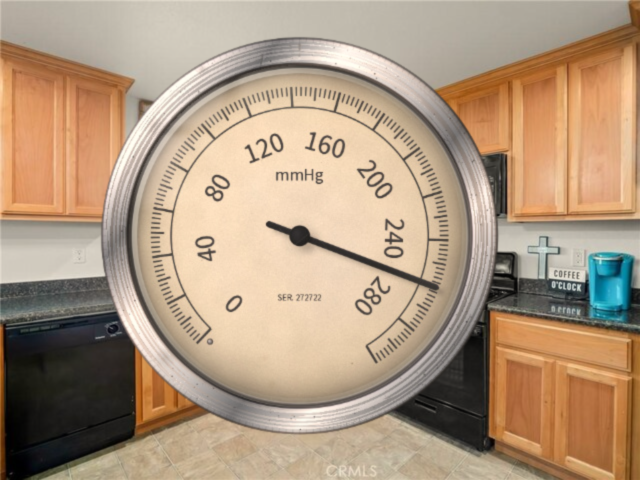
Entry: 260mmHg
